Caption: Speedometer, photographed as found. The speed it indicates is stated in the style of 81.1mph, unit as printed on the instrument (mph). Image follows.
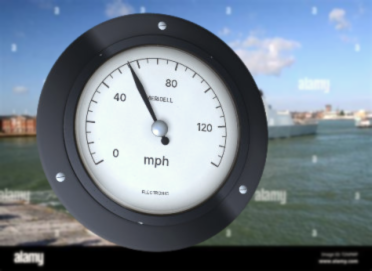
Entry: 55mph
